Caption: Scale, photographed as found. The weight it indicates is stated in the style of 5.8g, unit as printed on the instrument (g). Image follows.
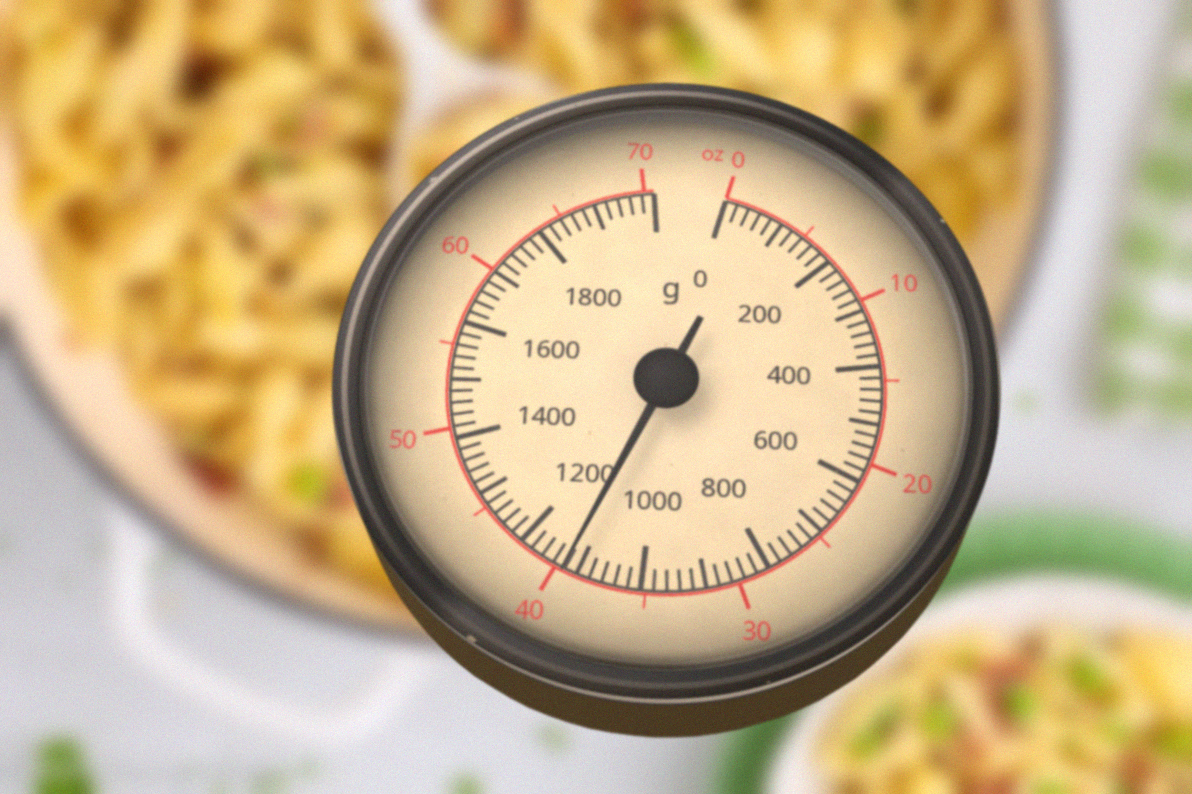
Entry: 1120g
